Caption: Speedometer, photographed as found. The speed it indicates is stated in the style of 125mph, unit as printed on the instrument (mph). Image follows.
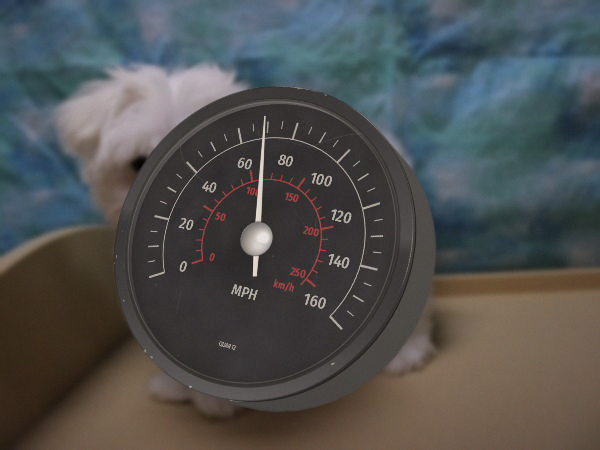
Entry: 70mph
